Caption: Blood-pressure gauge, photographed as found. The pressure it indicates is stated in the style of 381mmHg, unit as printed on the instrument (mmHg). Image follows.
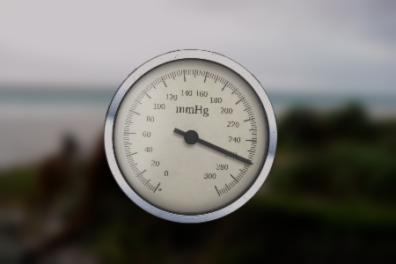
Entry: 260mmHg
